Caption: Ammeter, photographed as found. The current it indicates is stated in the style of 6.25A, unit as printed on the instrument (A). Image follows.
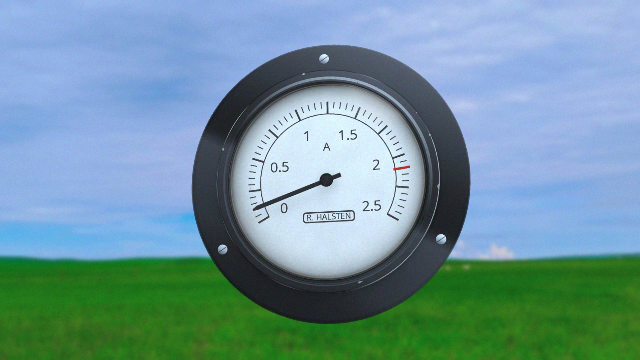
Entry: 0.1A
